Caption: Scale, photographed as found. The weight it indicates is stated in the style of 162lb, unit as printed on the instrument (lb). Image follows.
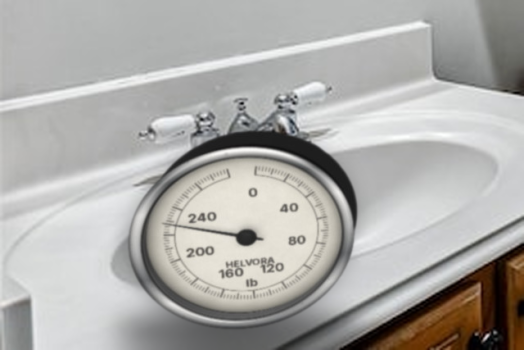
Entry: 230lb
